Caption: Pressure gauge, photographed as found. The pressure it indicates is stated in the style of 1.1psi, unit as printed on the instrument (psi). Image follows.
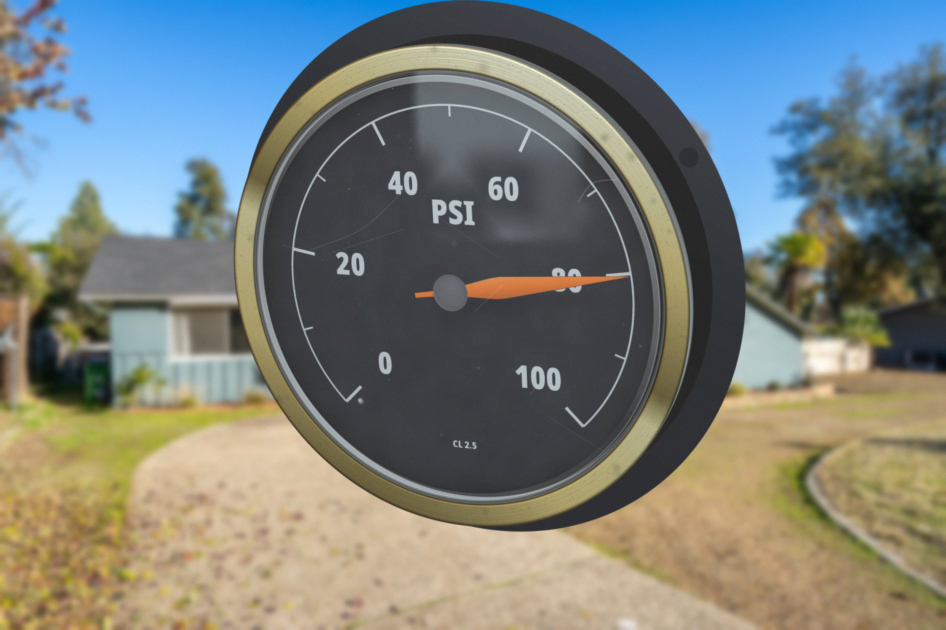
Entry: 80psi
